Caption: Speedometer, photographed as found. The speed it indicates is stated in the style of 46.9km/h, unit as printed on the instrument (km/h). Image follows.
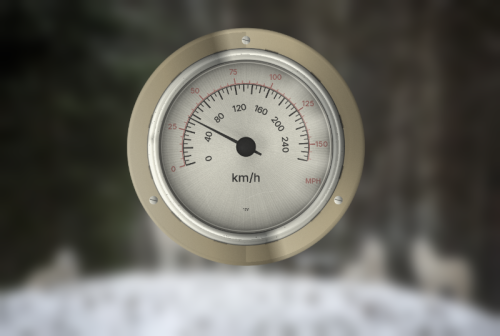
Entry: 55km/h
